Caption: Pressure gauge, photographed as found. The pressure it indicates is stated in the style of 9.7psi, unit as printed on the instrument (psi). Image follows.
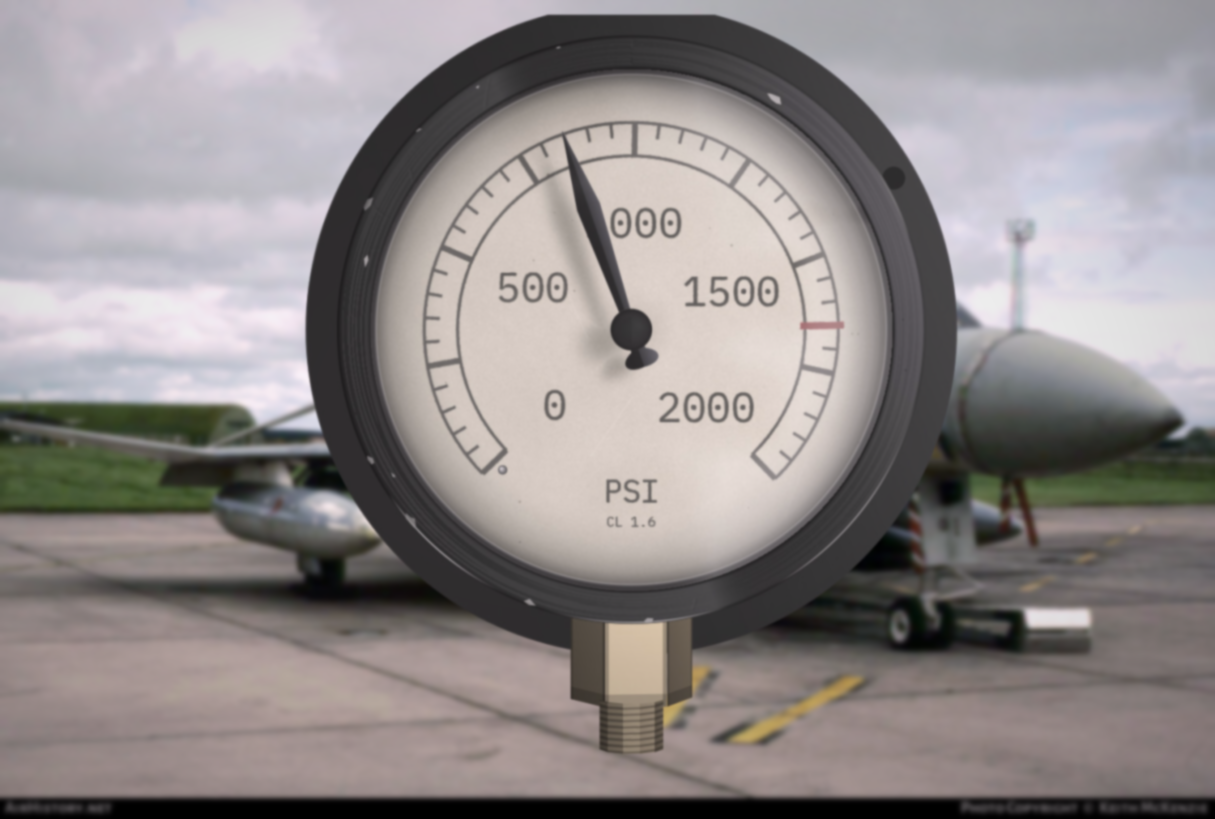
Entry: 850psi
